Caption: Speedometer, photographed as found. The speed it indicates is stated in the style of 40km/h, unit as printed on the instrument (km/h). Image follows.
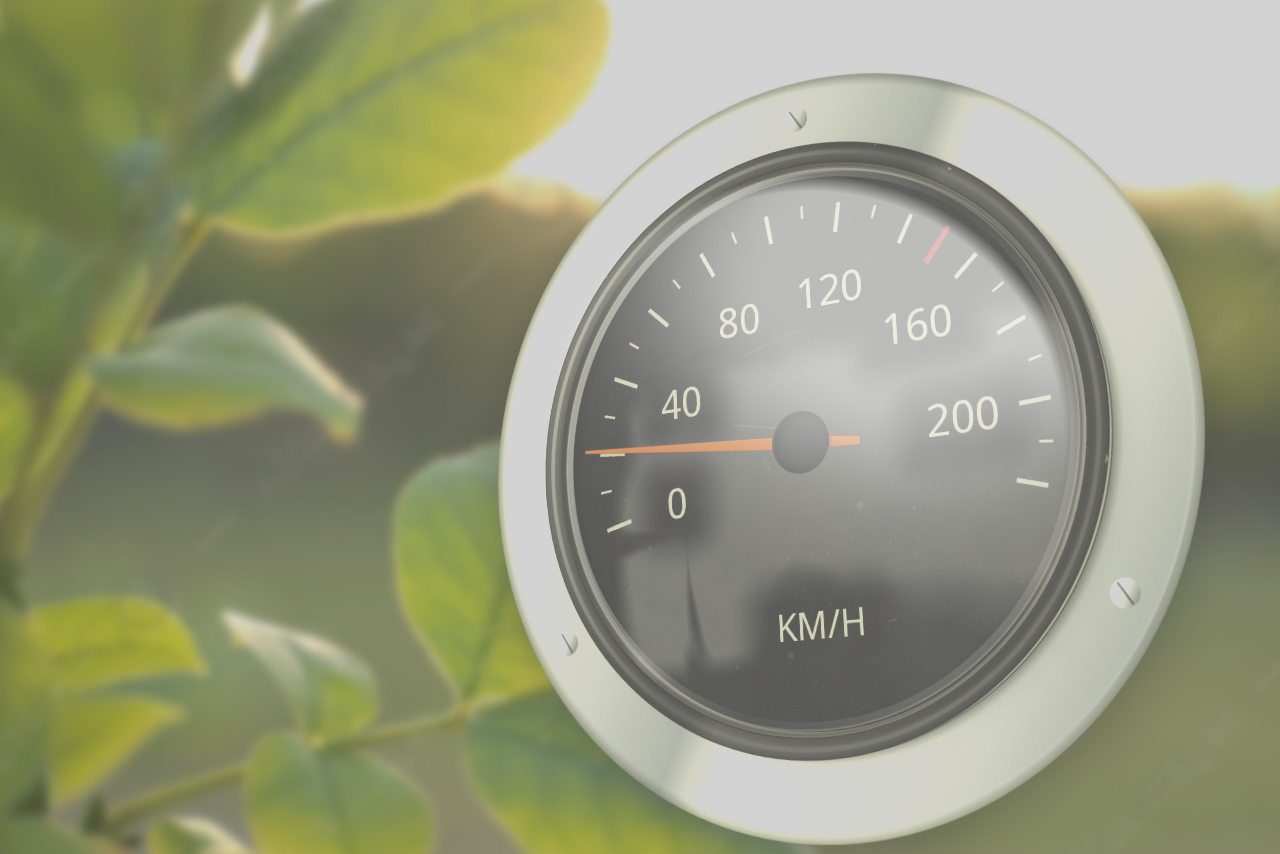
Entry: 20km/h
